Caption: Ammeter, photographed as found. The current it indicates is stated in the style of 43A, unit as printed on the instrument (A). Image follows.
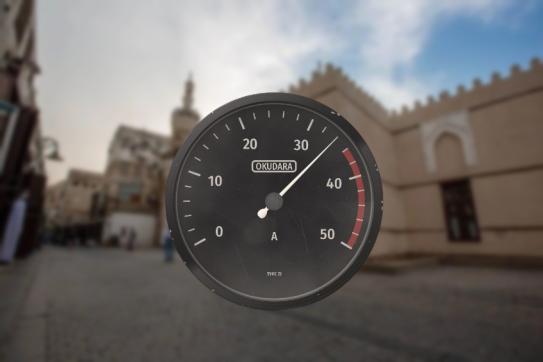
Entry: 34A
